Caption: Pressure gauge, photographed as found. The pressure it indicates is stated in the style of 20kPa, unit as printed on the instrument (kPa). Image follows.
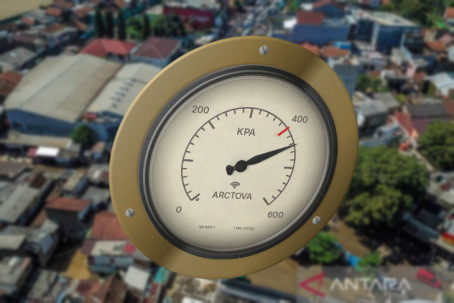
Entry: 440kPa
